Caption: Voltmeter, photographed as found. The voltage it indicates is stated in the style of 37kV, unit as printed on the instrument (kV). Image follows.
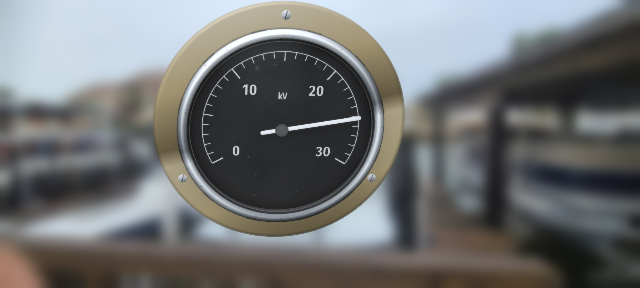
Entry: 25kV
